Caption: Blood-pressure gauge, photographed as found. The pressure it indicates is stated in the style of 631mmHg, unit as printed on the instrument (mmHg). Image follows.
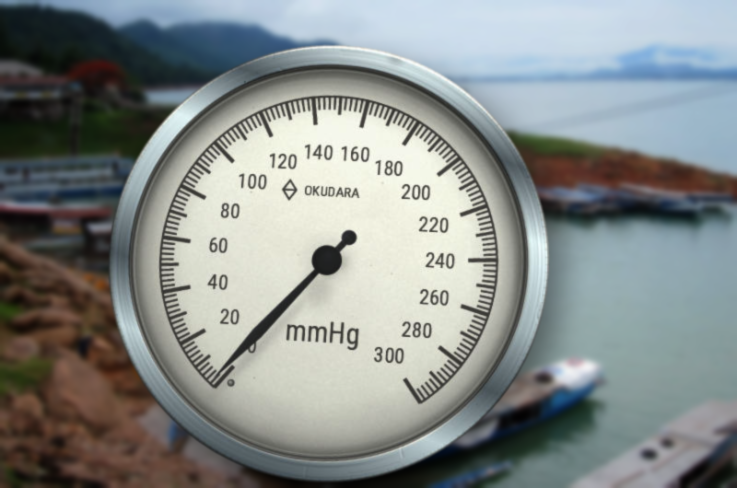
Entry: 2mmHg
